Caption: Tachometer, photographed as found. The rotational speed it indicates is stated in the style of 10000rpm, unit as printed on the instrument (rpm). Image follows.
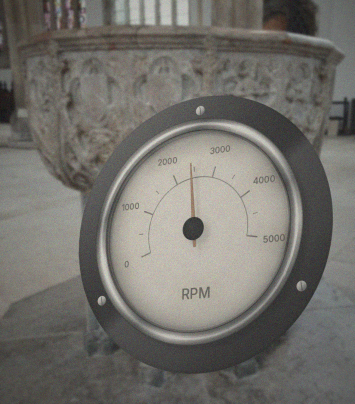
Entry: 2500rpm
